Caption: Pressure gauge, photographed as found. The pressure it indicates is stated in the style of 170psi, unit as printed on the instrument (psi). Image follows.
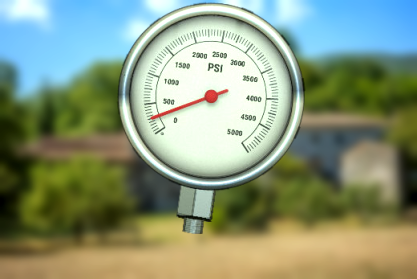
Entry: 250psi
